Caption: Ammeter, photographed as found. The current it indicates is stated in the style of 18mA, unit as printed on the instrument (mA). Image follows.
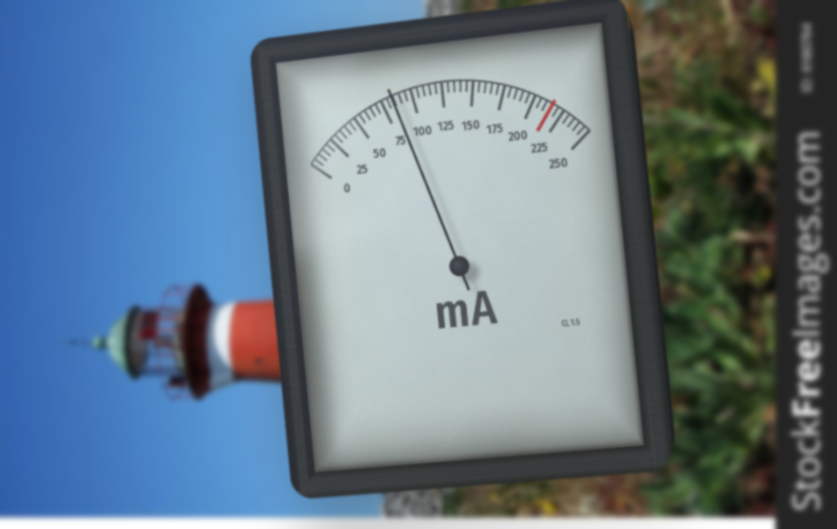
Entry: 85mA
